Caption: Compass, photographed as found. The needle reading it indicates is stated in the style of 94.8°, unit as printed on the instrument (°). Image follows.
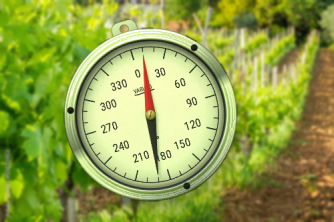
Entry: 10°
